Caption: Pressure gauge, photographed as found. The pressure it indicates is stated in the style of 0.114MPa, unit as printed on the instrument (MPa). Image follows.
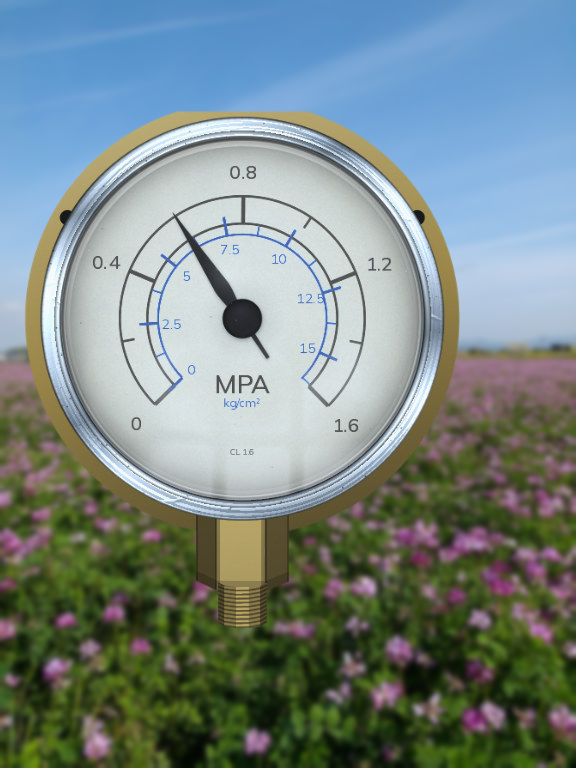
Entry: 0.6MPa
